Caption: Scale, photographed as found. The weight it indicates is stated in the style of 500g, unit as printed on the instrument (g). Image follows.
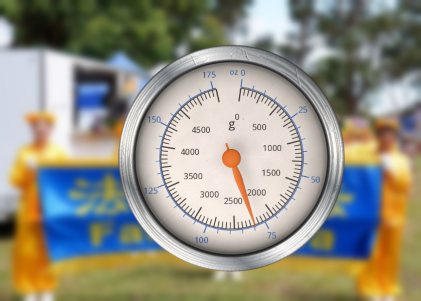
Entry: 2250g
